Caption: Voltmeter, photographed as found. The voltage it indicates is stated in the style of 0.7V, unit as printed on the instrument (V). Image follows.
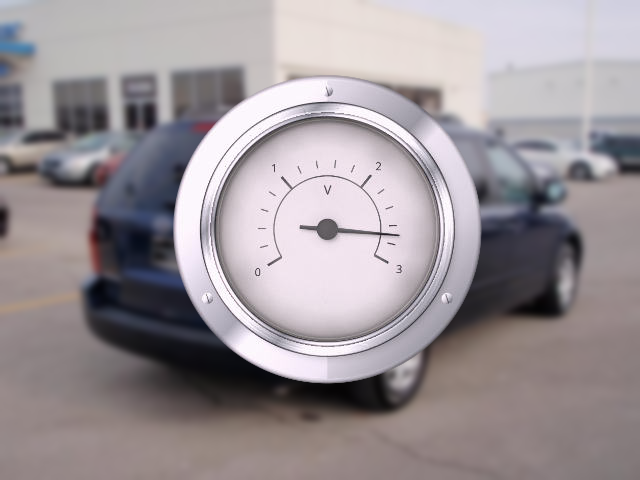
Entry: 2.7V
